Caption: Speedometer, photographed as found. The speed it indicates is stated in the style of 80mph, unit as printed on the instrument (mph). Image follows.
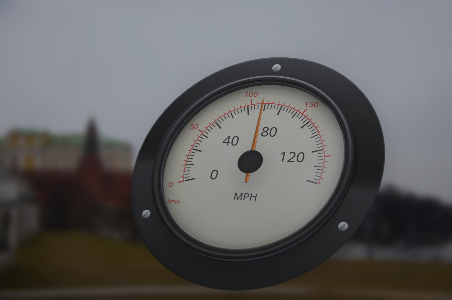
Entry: 70mph
